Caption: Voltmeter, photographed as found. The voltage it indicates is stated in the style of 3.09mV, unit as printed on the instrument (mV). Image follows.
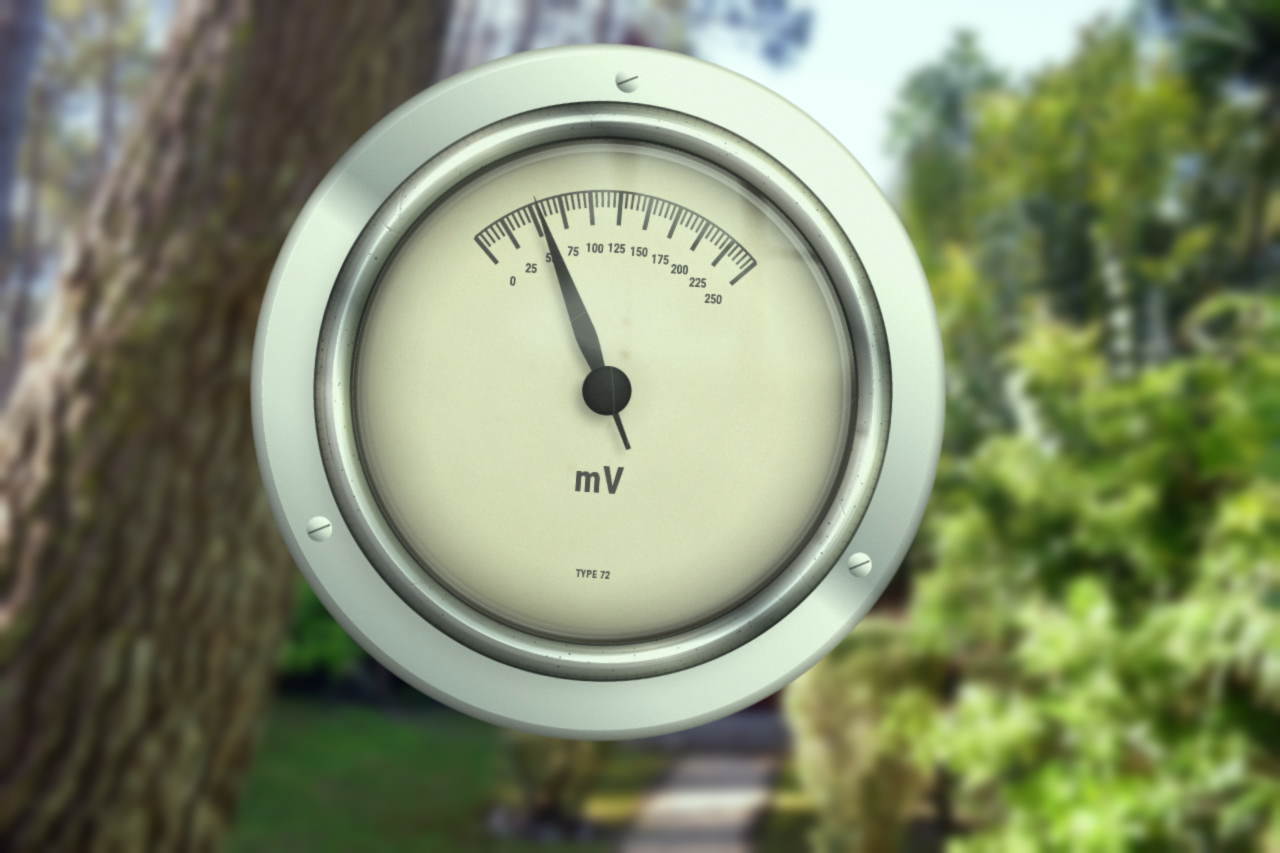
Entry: 55mV
